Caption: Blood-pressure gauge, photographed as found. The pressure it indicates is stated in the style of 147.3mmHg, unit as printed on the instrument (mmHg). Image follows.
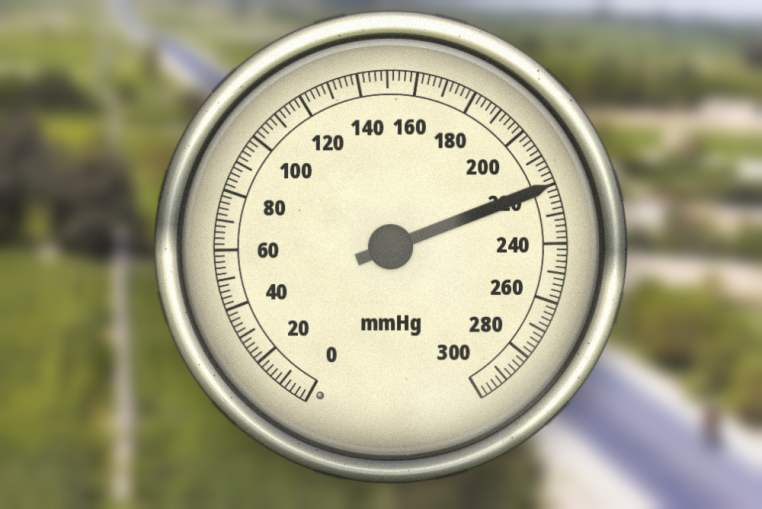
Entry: 220mmHg
